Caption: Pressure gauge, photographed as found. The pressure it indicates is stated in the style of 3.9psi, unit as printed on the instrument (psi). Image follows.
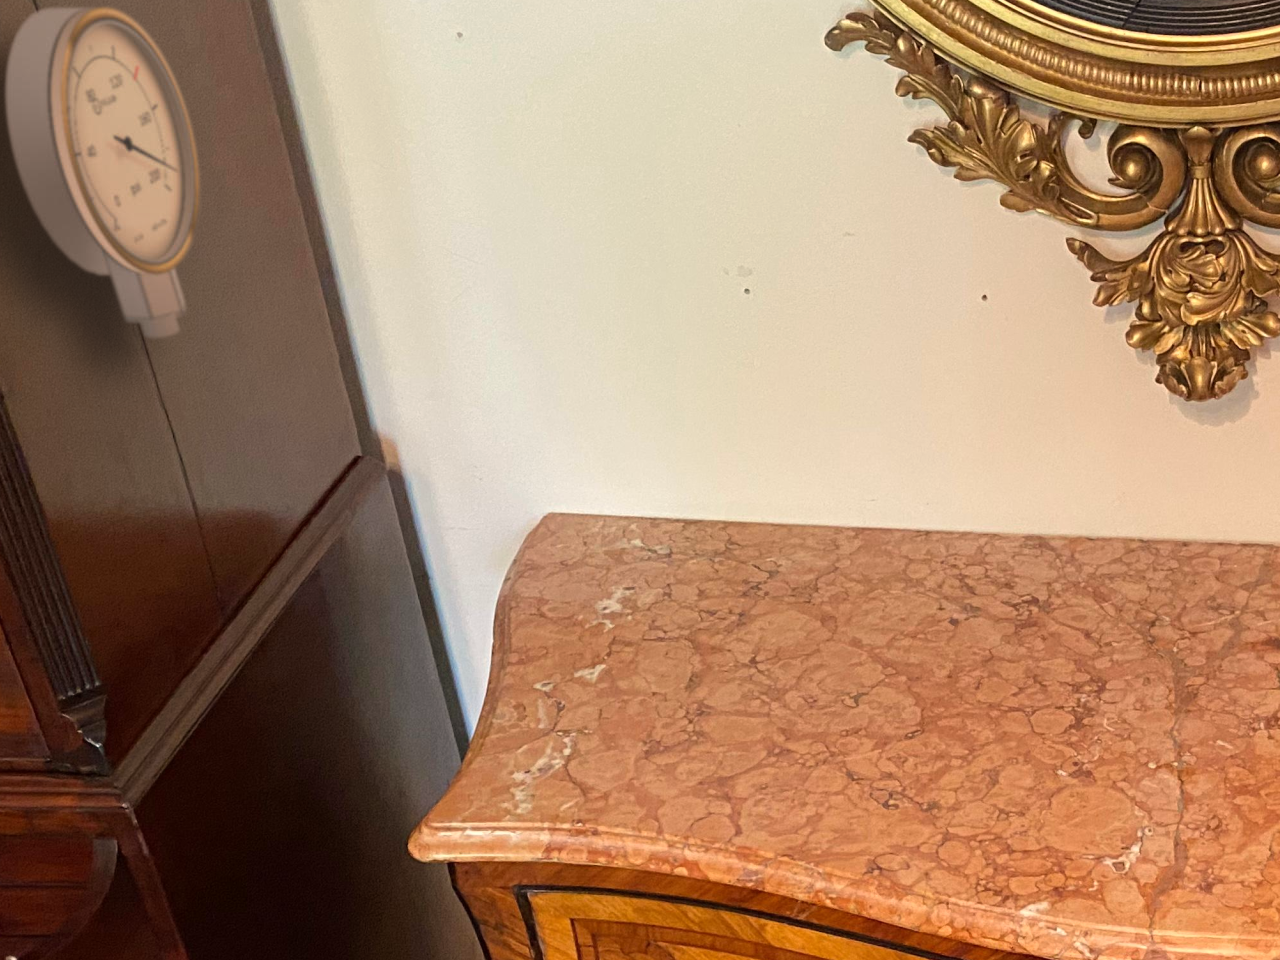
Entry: 190psi
